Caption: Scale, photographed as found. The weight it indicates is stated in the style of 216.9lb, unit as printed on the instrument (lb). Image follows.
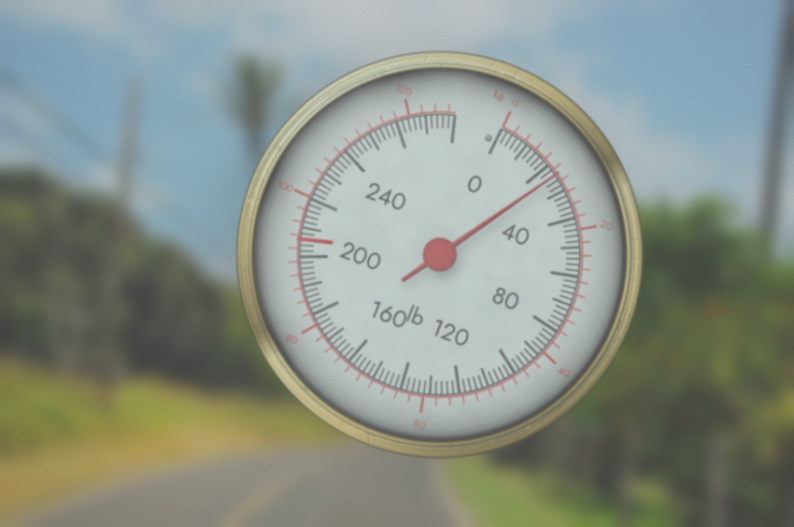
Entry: 24lb
